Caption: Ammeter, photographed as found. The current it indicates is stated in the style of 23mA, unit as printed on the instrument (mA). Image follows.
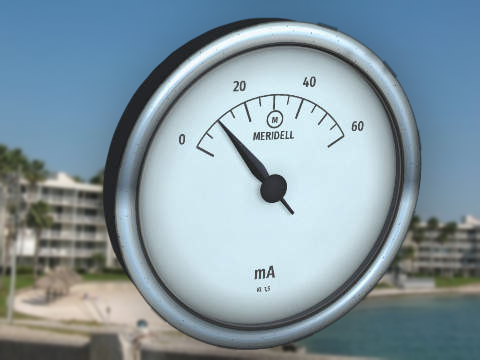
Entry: 10mA
